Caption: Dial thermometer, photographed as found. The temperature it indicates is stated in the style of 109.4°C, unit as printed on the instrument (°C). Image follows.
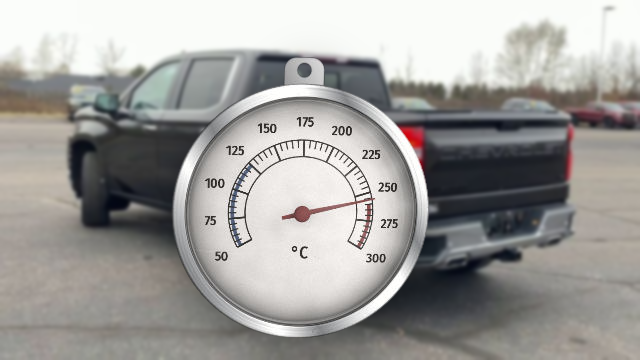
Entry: 255°C
